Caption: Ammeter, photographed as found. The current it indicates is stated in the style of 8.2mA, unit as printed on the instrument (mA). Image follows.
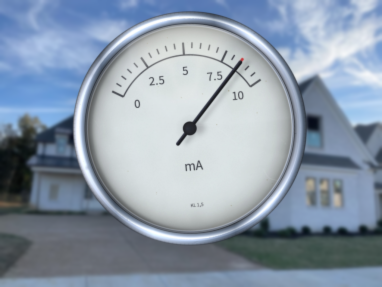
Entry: 8.5mA
